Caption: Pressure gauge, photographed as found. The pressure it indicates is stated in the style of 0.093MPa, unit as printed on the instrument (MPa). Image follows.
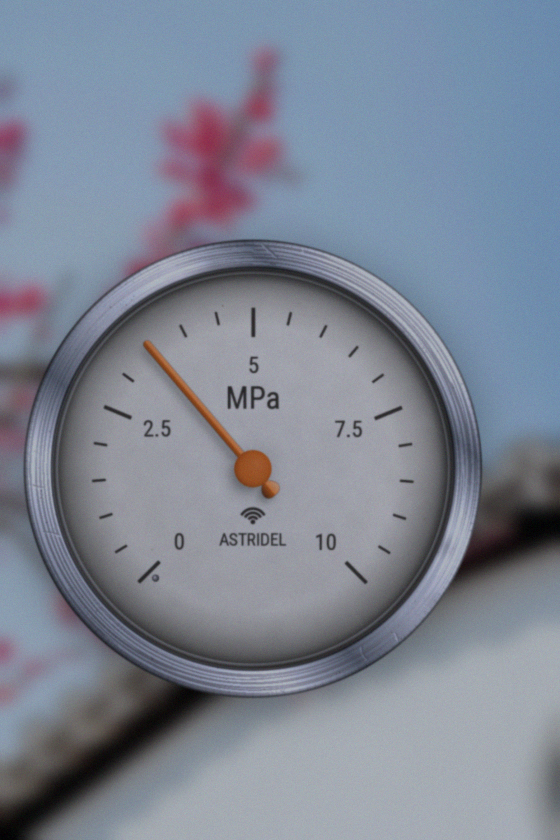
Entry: 3.5MPa
